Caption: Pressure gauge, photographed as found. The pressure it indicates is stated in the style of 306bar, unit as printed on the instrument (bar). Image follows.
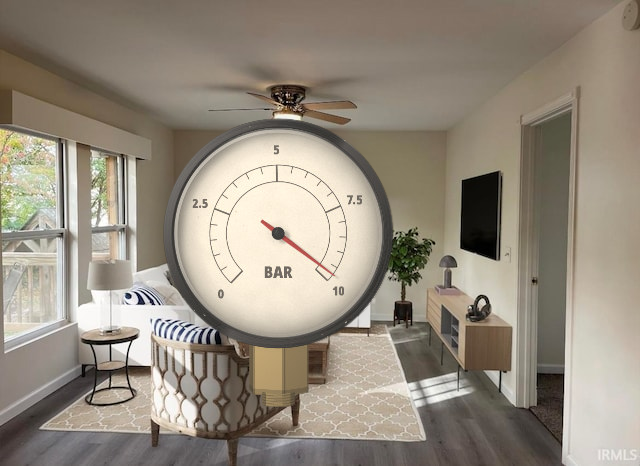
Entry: 9.75bar
